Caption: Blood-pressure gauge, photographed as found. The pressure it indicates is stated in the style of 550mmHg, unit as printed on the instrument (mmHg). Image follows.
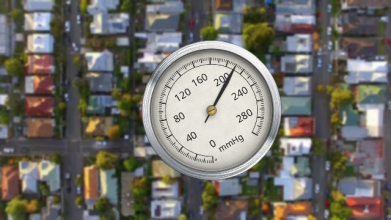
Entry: 210mmHg
